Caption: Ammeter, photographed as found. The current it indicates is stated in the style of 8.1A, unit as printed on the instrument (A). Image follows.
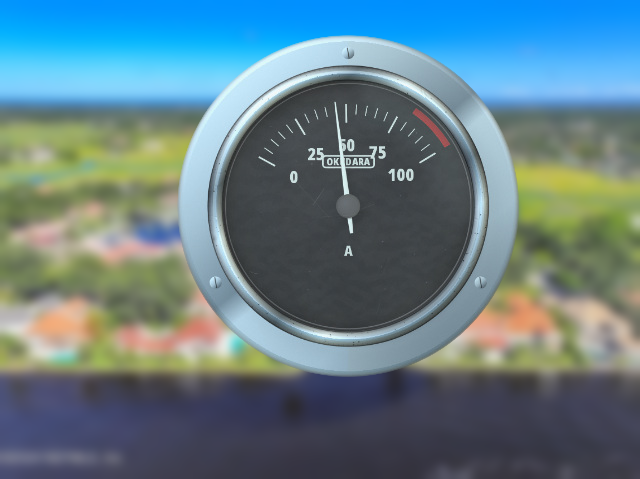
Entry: 45A
